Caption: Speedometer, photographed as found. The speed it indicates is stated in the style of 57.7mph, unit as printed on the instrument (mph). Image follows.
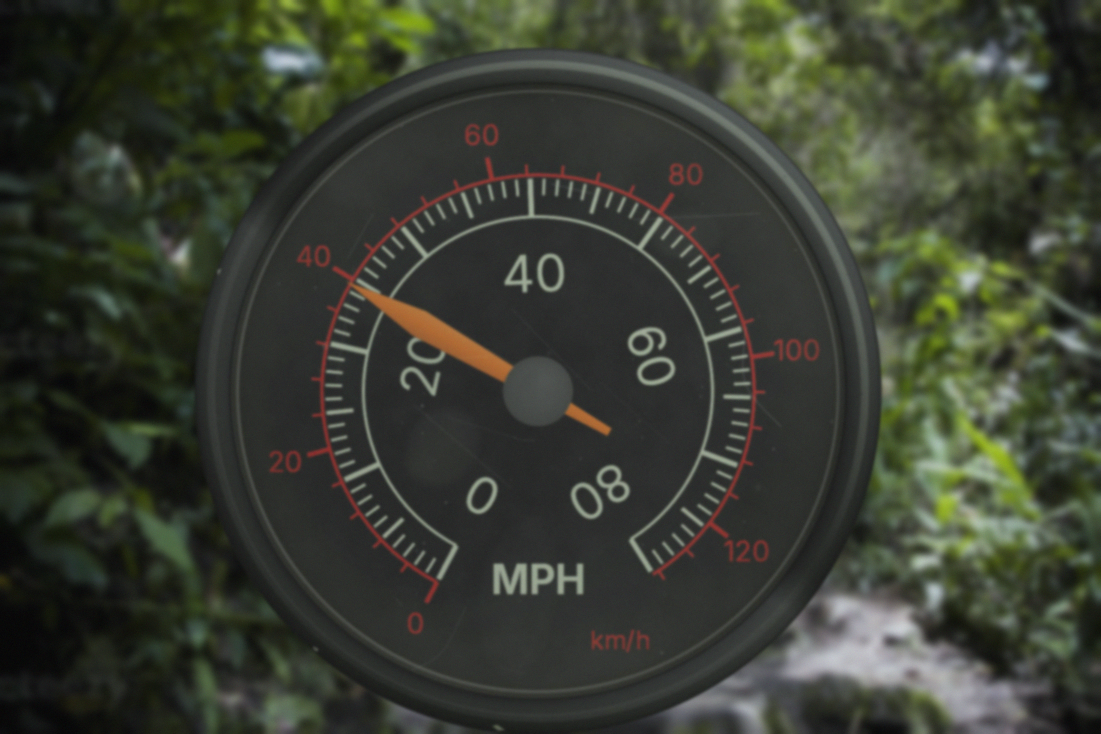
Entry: 24.5mph
